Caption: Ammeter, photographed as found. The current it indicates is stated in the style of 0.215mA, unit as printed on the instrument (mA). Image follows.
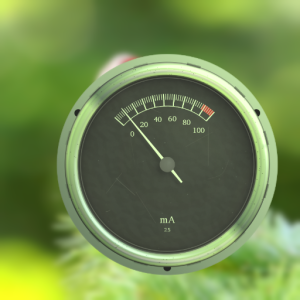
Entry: 10mA
